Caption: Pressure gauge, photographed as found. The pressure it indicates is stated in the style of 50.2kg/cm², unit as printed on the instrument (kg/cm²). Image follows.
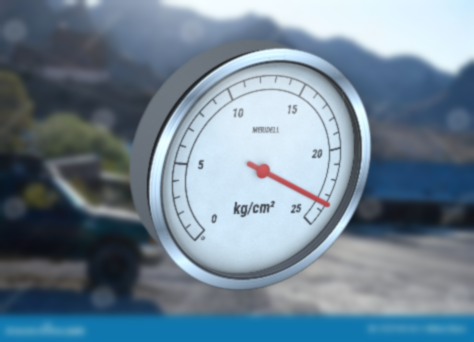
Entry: 23.5kg/cm²
